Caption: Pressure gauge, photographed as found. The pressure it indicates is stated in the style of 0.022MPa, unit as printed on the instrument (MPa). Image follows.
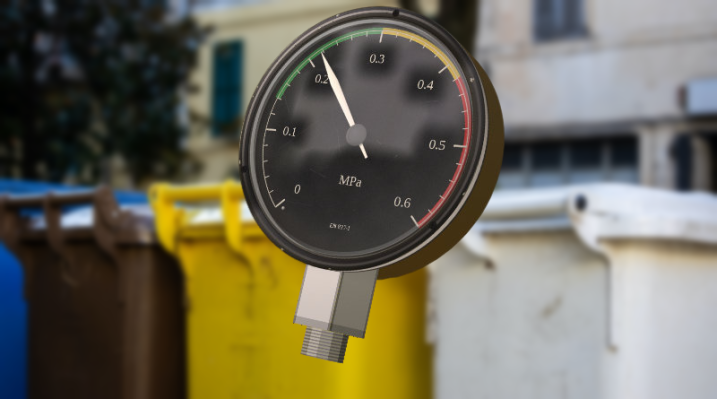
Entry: 0.22MPa
